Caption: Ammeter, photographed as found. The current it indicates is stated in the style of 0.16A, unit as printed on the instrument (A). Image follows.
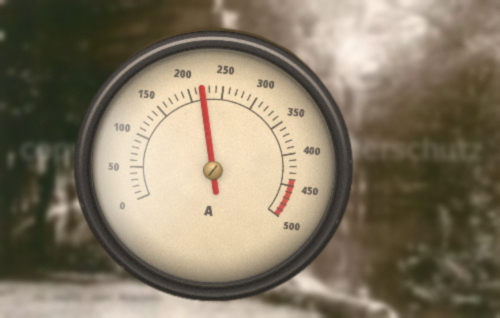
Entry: 220A
